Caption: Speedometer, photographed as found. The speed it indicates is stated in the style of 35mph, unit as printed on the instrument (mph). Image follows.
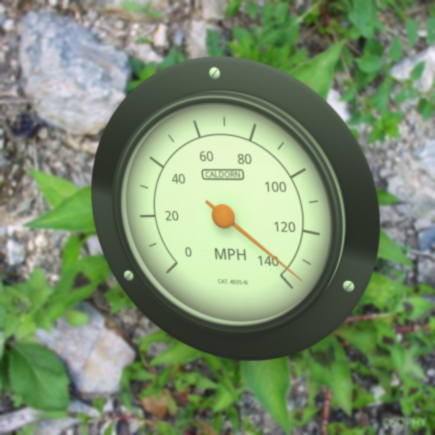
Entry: 135mph
